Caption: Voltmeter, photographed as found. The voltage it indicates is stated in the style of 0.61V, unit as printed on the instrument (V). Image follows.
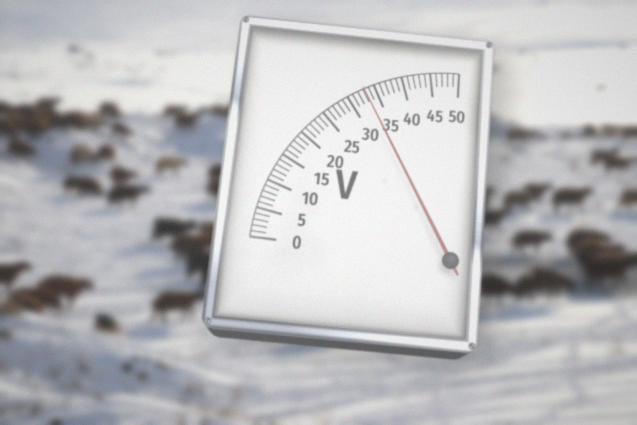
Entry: 33V
